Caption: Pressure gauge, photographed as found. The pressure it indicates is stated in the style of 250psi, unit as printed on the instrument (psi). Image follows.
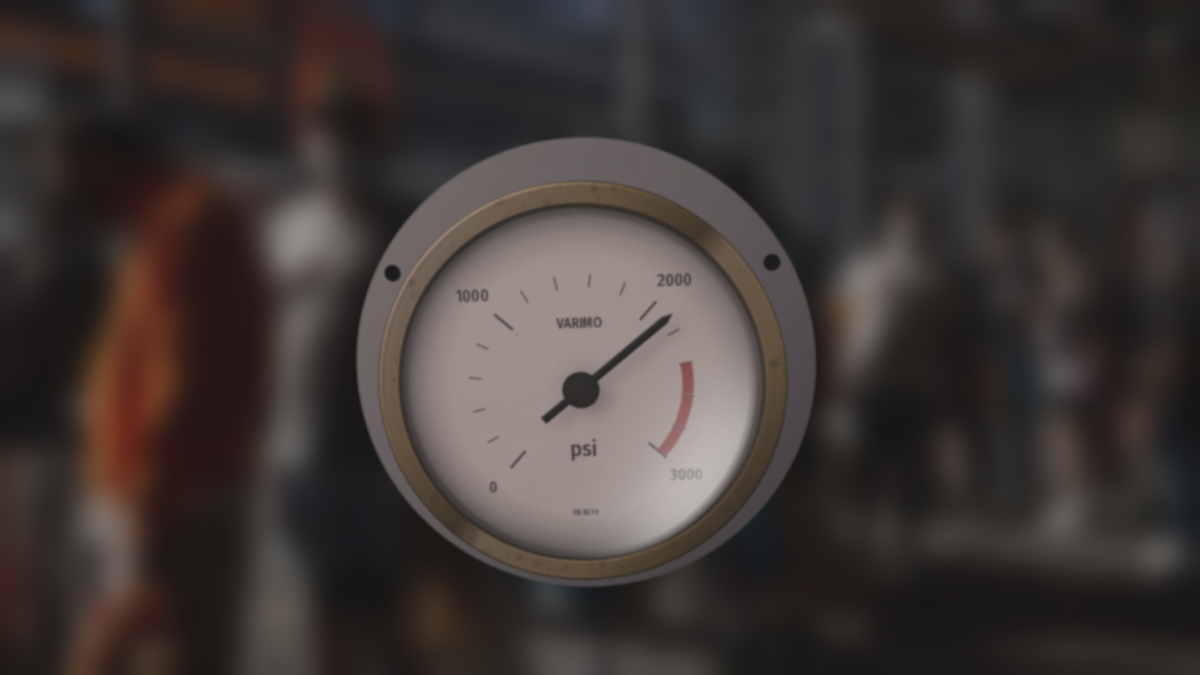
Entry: 2100psi
